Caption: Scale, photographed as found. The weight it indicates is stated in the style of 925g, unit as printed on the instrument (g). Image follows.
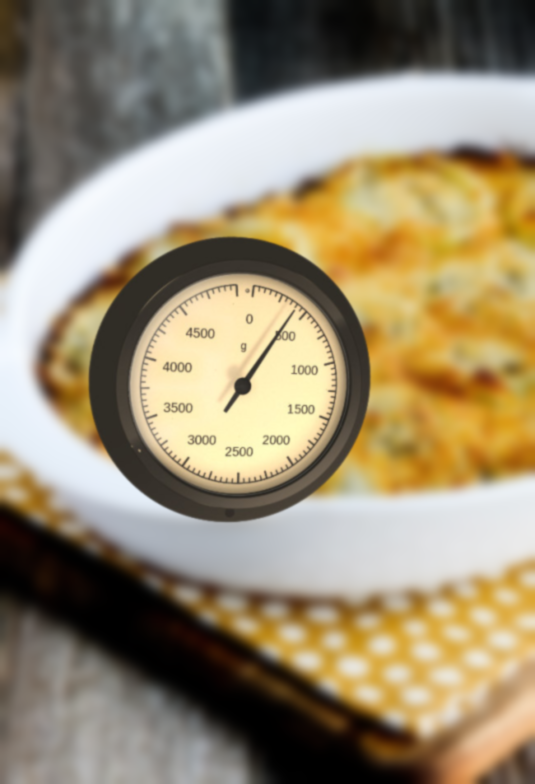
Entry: 400g
